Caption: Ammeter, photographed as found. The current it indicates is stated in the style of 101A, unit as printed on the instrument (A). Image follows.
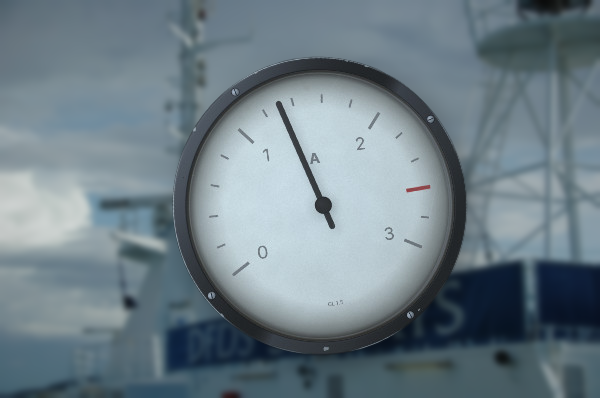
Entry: 1.3A
